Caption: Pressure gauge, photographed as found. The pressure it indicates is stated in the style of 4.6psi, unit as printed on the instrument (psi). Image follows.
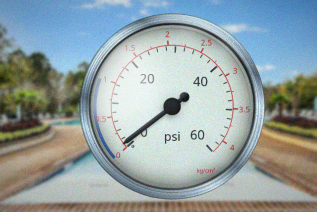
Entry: 1psi
